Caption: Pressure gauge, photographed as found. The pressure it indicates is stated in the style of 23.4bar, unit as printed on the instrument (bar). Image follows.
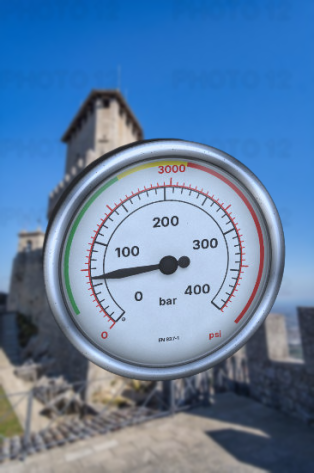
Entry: 60bar
